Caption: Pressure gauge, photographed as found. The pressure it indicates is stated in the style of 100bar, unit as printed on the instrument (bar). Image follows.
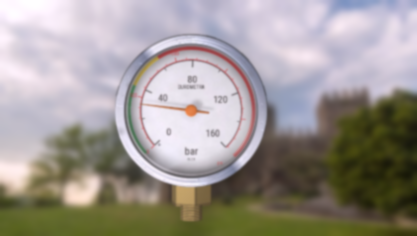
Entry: 30bar
